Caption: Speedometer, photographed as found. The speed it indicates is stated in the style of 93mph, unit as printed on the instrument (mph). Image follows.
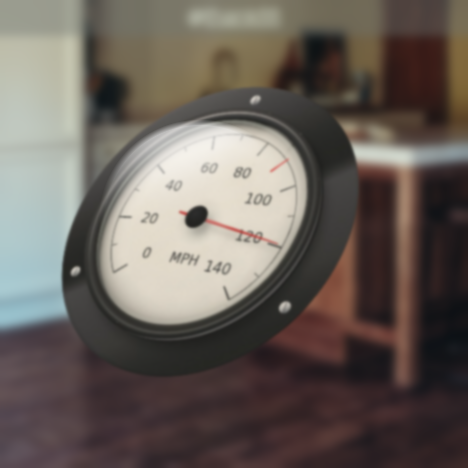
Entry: 120mph
